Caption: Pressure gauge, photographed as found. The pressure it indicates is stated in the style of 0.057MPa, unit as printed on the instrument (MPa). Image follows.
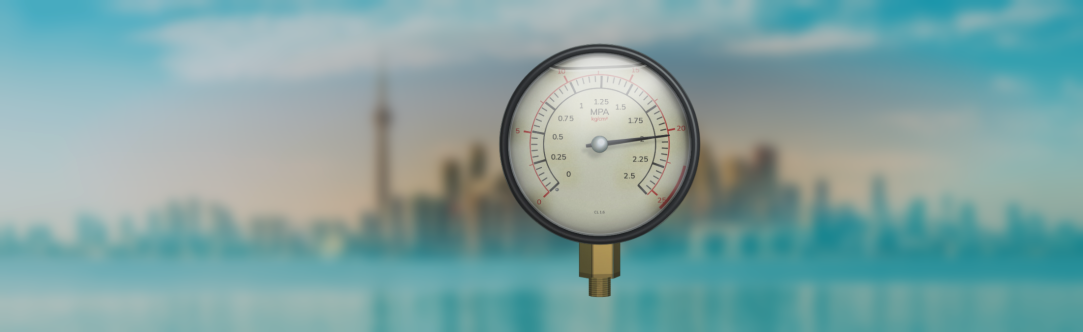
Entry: 2MPa
